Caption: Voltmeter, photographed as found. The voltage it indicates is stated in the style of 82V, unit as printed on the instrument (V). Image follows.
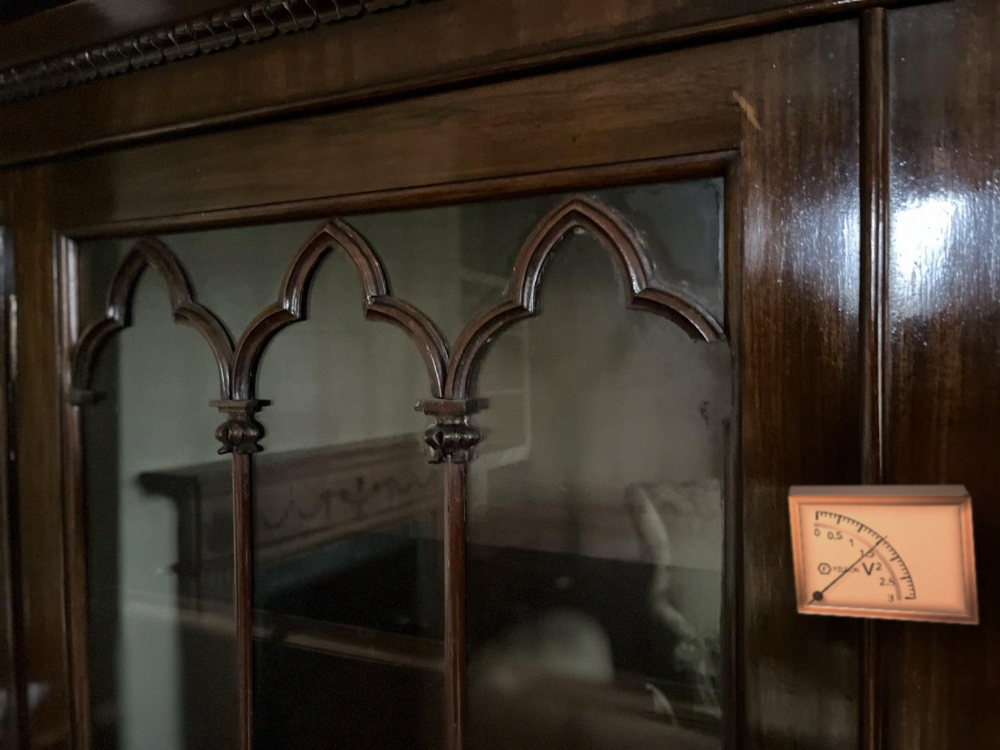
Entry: 1.5V
